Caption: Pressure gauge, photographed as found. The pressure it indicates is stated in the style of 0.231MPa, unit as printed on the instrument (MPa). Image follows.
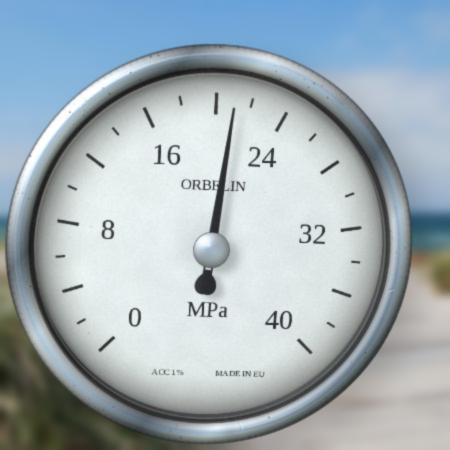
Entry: 21MPa
